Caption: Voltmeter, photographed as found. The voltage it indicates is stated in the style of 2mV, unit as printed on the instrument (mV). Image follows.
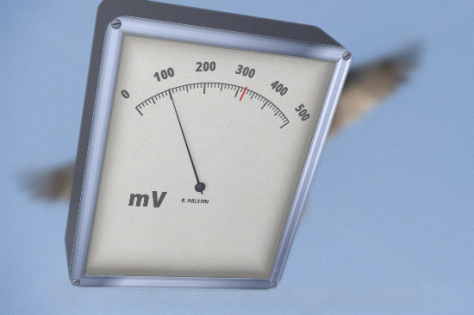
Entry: 100mV
